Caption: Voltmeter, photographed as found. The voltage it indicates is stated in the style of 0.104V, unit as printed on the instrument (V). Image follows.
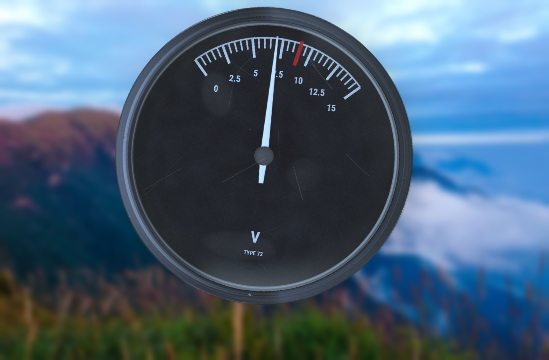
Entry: 7V
